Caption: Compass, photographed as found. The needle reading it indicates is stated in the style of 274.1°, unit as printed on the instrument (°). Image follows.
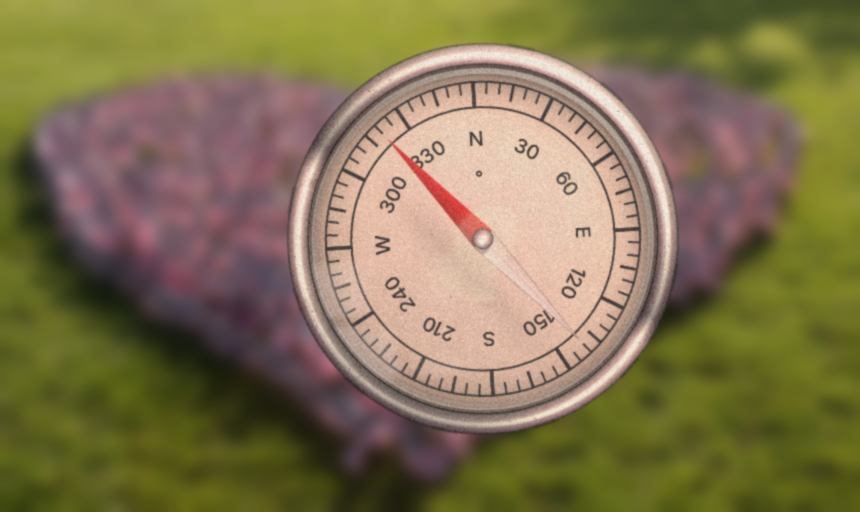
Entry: 320°
